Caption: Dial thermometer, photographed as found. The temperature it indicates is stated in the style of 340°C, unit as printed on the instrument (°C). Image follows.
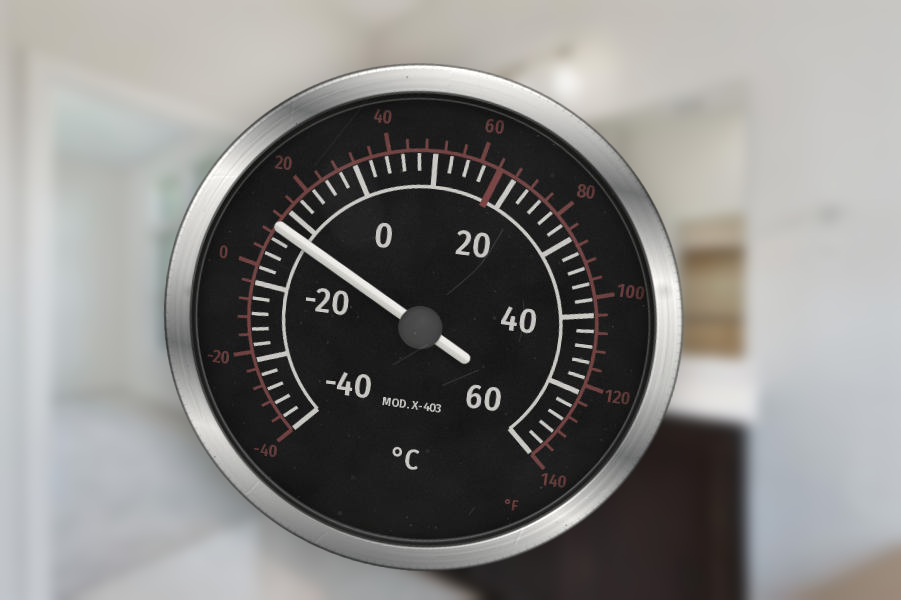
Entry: -12°C
